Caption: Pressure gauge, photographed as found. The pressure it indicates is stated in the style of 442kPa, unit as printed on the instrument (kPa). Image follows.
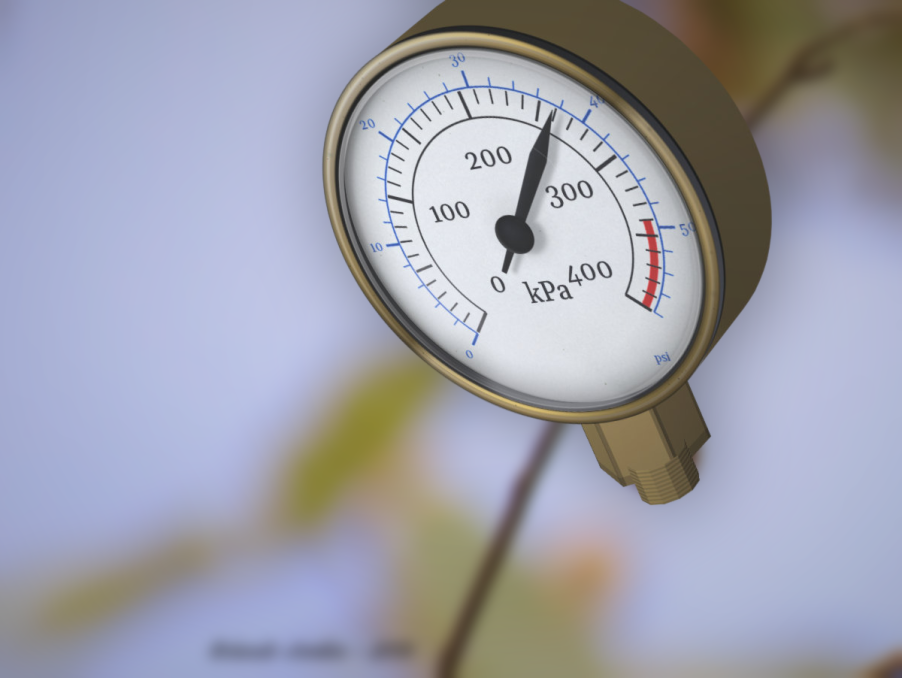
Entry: 260kPa
